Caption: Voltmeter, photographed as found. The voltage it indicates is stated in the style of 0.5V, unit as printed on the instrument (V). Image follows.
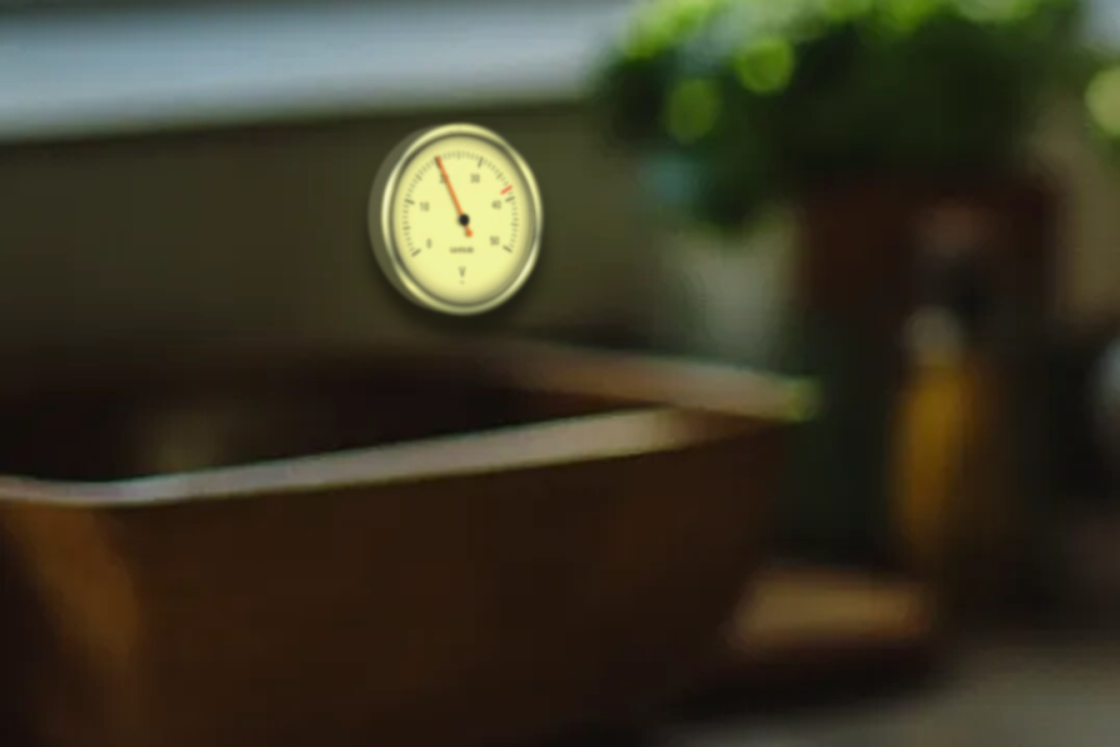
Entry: 20V
